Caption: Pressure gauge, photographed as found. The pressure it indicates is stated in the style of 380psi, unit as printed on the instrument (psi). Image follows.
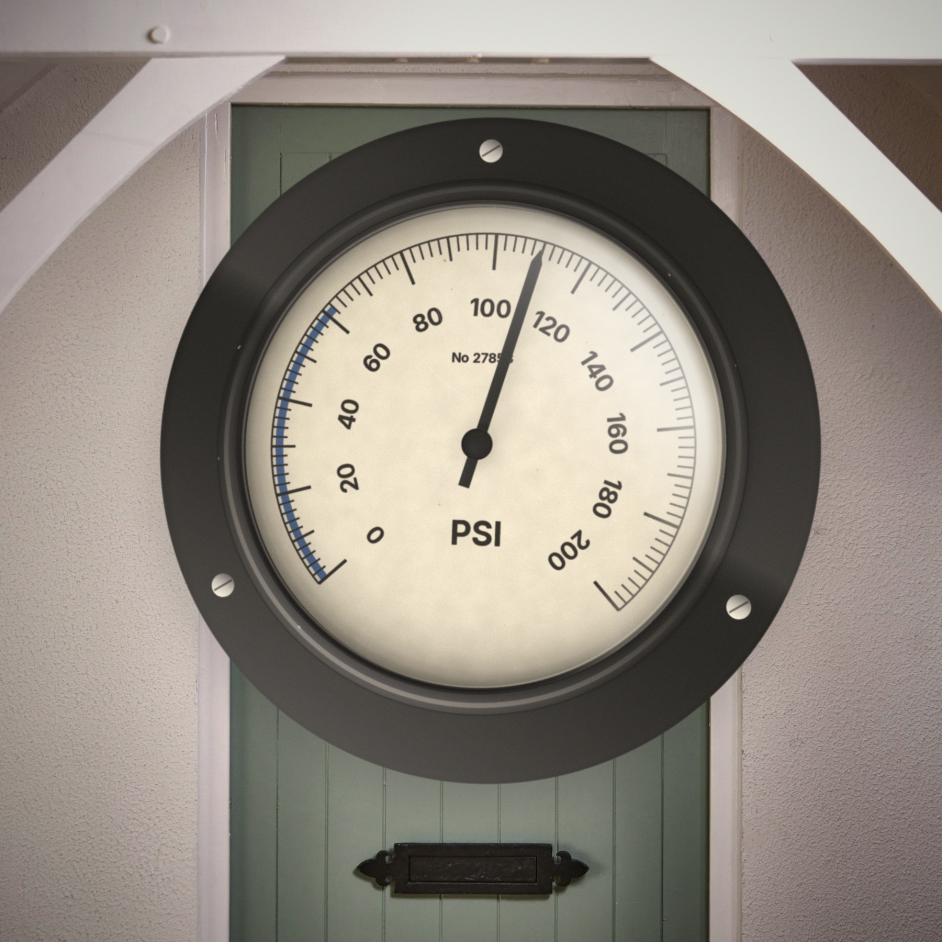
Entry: 110psi
